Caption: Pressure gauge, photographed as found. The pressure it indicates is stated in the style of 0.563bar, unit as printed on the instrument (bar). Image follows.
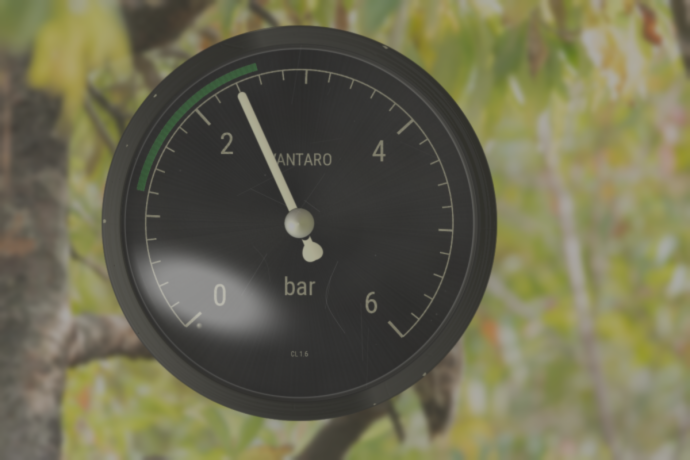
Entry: 2.4bar
